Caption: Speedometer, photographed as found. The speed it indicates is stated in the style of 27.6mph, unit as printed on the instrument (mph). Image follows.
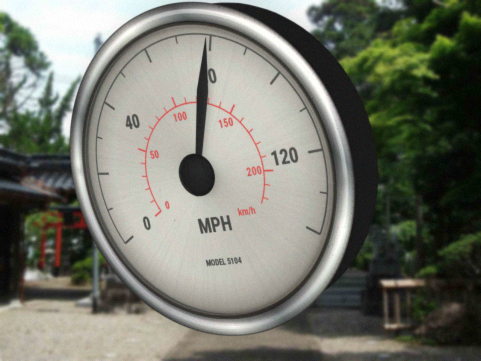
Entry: 80mph
